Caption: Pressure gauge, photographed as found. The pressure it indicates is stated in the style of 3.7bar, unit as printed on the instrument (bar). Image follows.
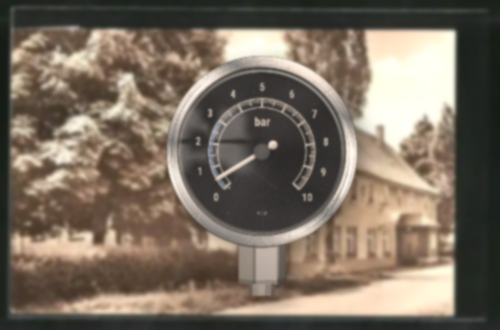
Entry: 0.5bar
